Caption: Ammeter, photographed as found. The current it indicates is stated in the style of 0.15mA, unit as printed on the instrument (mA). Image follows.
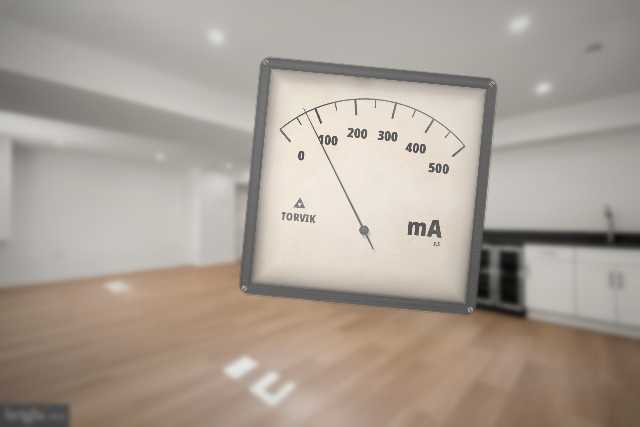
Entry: 75mA
